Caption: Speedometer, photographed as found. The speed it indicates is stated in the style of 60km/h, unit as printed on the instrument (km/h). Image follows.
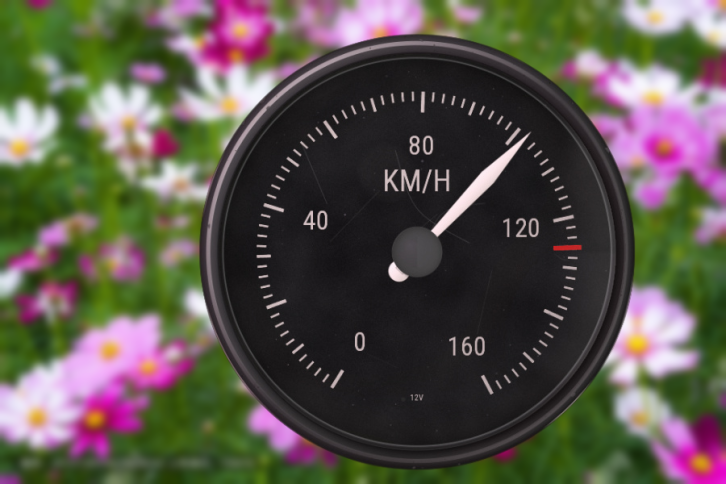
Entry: 102km/h
